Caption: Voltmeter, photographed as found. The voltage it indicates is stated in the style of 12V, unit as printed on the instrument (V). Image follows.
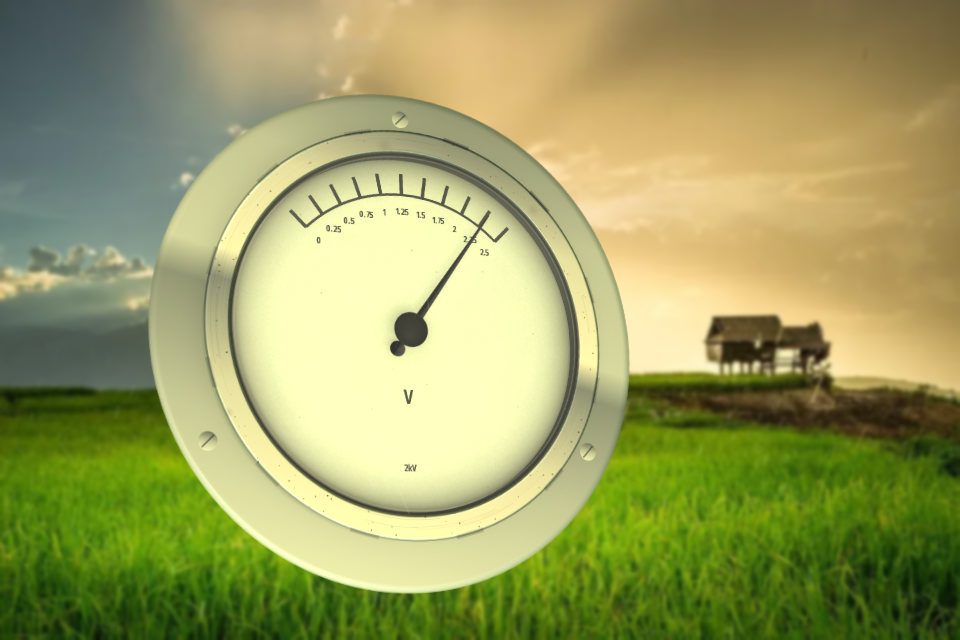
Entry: 2.25V
